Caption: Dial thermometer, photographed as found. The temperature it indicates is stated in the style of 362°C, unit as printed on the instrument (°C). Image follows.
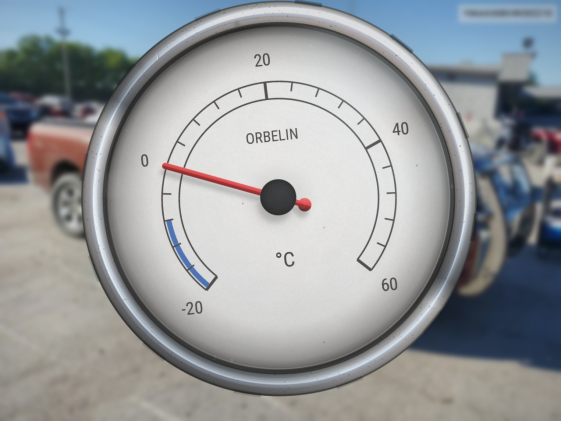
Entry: 0°C
